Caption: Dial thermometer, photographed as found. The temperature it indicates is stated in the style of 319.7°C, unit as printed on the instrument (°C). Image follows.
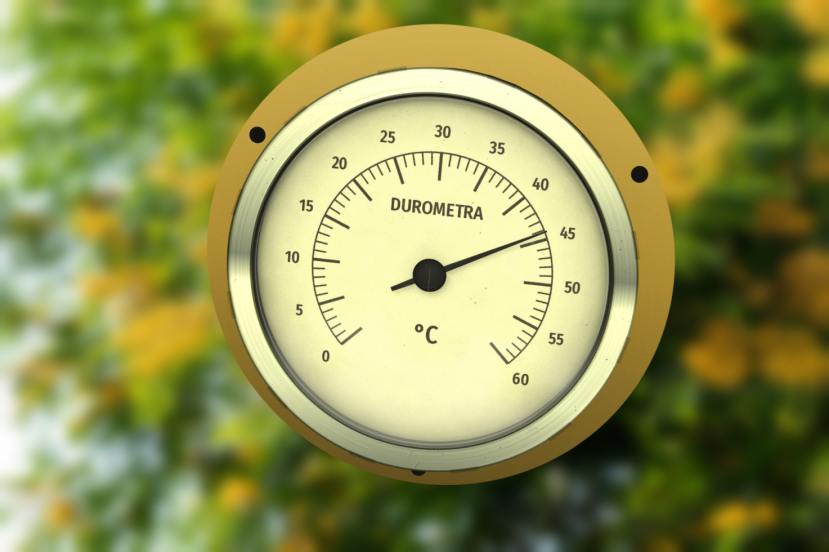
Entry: 44°C
